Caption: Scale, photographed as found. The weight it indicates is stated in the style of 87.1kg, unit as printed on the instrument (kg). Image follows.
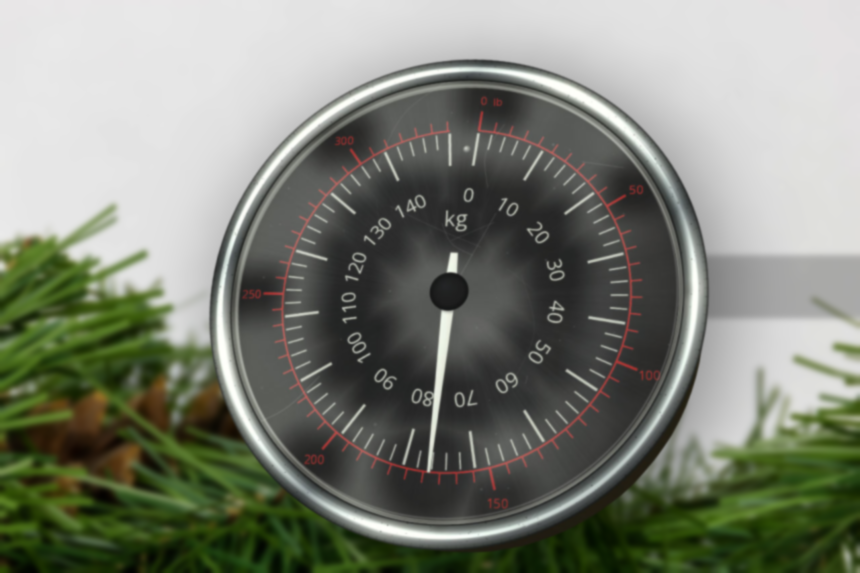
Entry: 76kg
